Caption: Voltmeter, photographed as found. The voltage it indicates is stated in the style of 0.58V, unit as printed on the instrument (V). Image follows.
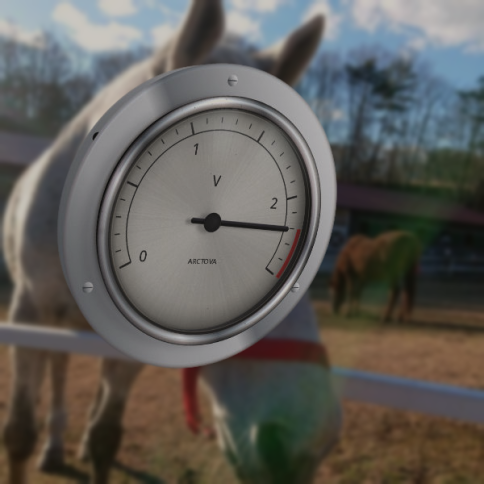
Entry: 2.2V
